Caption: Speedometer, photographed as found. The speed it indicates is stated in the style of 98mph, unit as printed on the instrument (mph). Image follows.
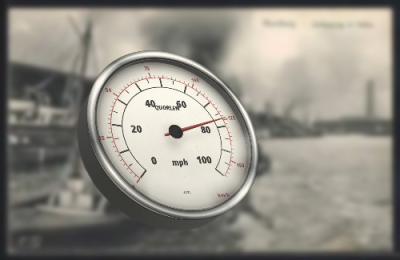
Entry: 77.5mph
